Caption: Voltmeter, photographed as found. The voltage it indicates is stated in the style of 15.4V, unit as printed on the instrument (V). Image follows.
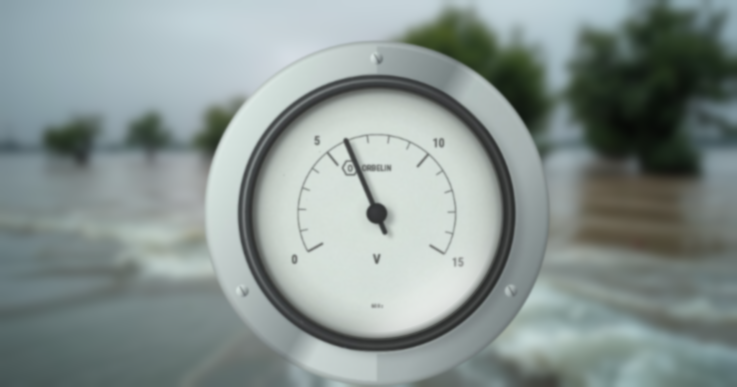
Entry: 6V
